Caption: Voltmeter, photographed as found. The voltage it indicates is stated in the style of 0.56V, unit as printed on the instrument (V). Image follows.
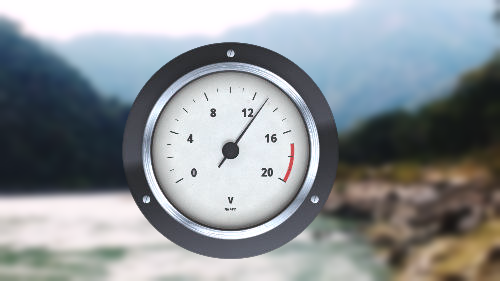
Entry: 13V
